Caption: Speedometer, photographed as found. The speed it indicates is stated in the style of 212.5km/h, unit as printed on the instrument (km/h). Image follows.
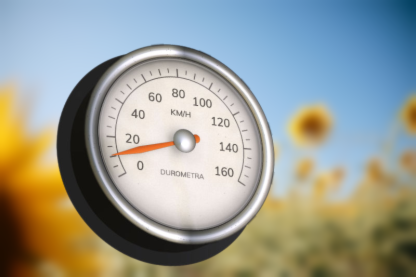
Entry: 10km/h
